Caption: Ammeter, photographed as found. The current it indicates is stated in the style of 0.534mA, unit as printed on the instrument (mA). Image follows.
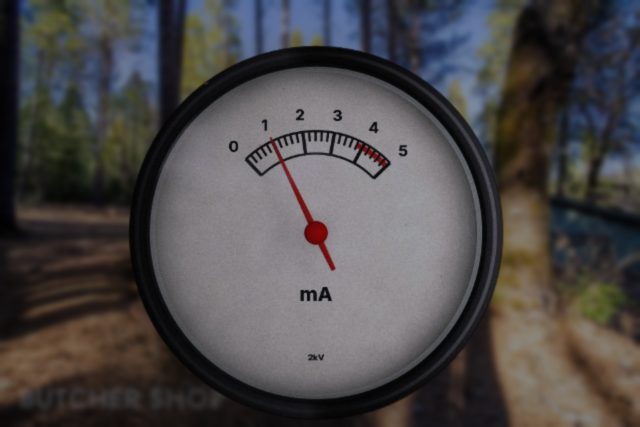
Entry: 1mA
